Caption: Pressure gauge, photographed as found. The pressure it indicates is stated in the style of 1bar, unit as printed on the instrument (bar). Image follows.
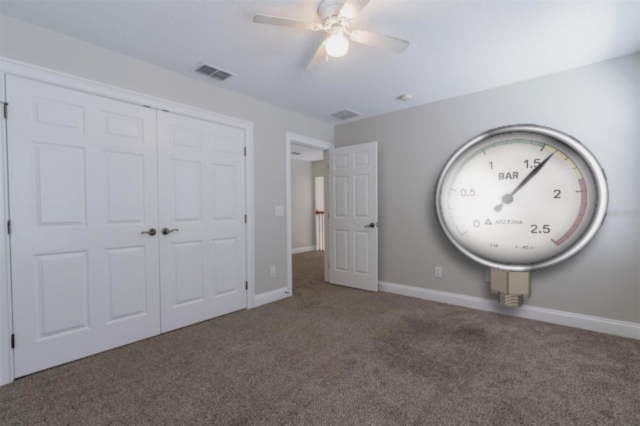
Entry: 1.6bar
